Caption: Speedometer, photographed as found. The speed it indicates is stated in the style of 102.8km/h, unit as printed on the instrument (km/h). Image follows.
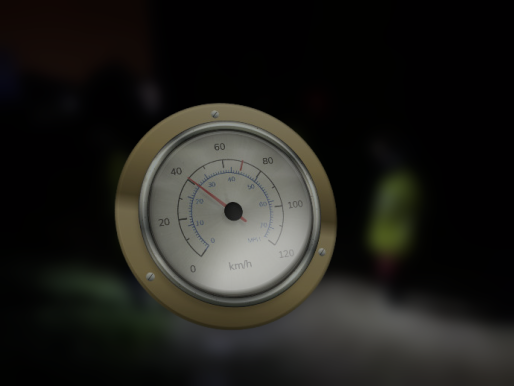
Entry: 40km/h
